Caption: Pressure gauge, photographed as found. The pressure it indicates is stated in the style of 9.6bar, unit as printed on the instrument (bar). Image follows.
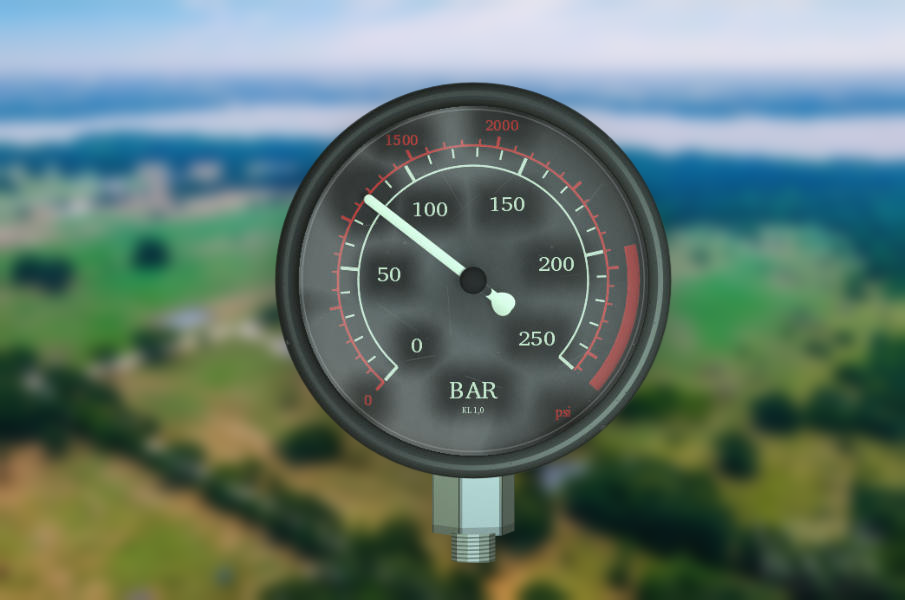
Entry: 80bar
